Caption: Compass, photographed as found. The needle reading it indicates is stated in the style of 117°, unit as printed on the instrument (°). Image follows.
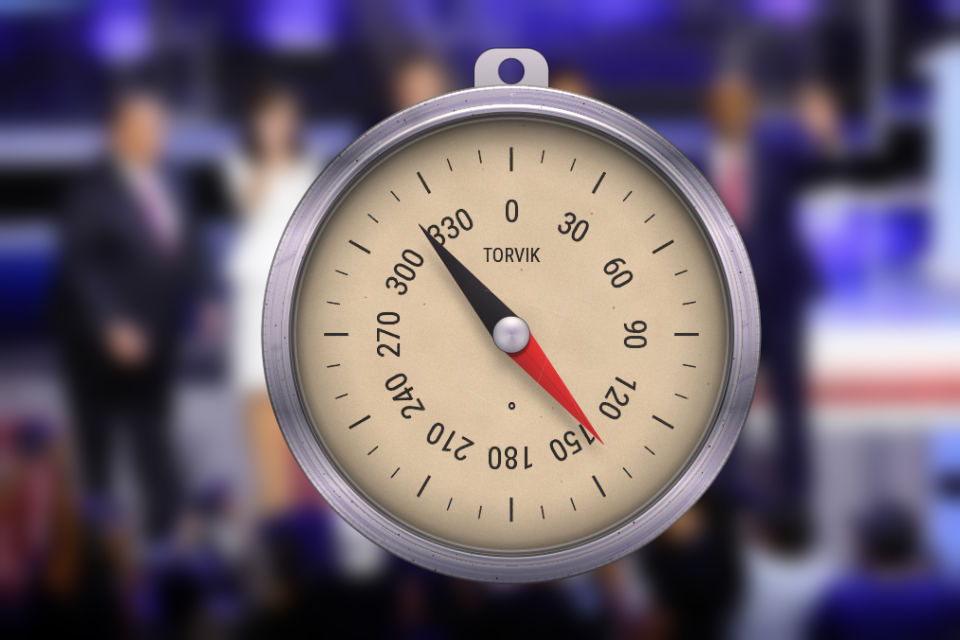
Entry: 140°
